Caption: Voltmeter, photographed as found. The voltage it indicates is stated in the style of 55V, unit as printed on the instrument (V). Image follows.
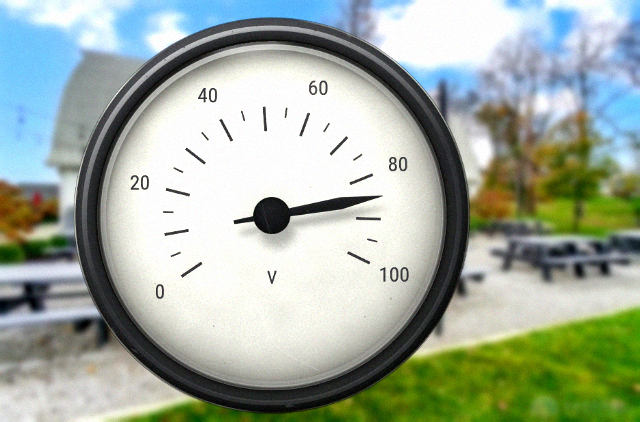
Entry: 85V
